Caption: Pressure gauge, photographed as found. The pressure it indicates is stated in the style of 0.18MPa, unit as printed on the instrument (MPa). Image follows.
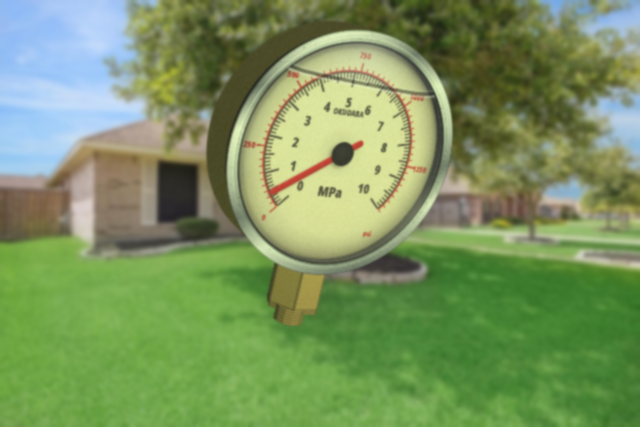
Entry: 0.5MPa
